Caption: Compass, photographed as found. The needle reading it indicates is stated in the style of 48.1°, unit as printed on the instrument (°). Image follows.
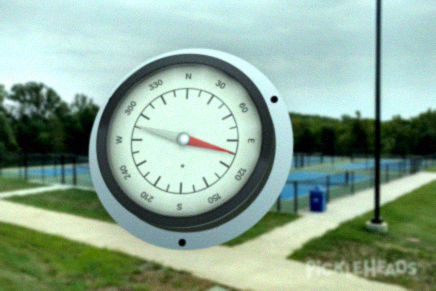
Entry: 105°
